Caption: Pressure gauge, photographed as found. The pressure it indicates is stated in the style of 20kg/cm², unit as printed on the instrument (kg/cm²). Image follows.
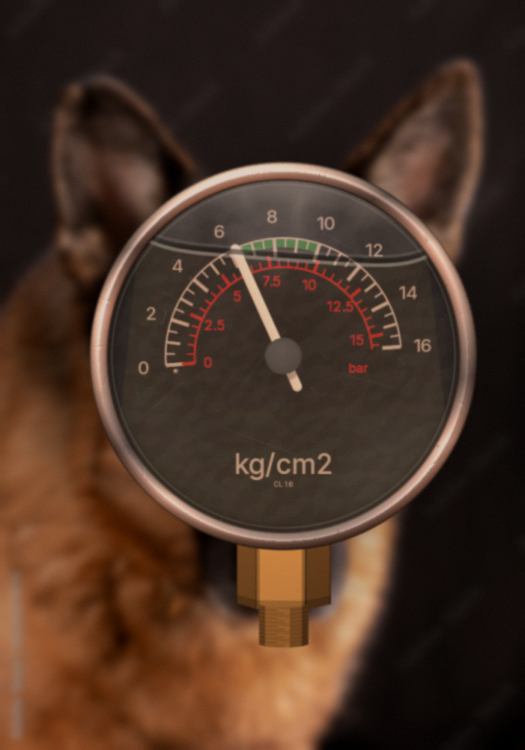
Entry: 6.25kg/cm²
